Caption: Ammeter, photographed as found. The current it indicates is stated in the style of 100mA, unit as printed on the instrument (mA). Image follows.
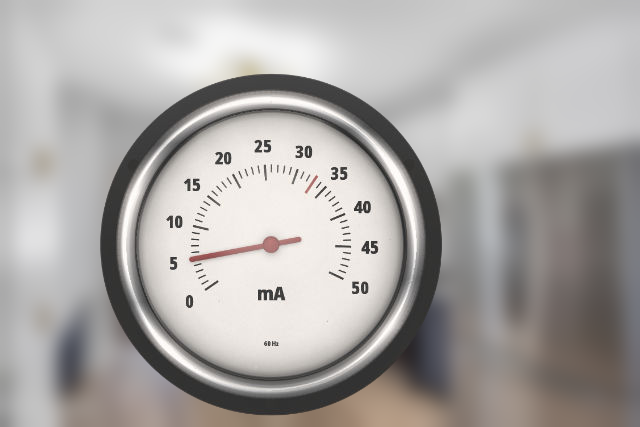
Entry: 5mA
